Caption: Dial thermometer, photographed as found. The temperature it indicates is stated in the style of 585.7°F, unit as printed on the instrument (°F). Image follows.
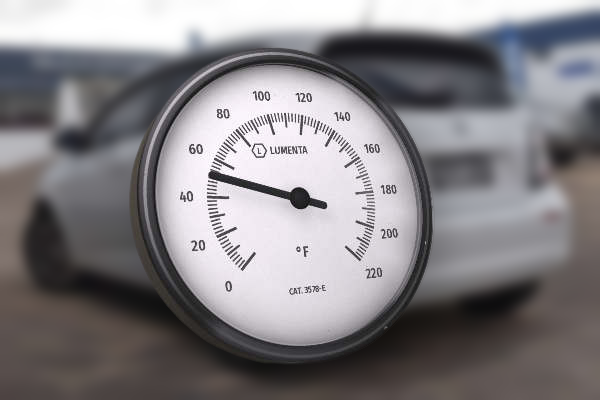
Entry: 50°F
